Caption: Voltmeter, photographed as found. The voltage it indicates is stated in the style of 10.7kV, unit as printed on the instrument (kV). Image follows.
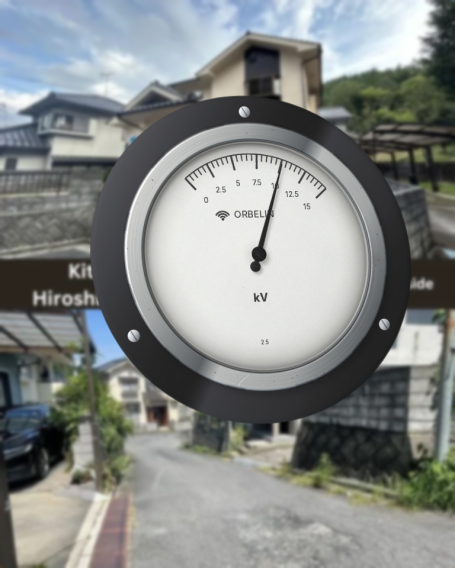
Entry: 10kV
